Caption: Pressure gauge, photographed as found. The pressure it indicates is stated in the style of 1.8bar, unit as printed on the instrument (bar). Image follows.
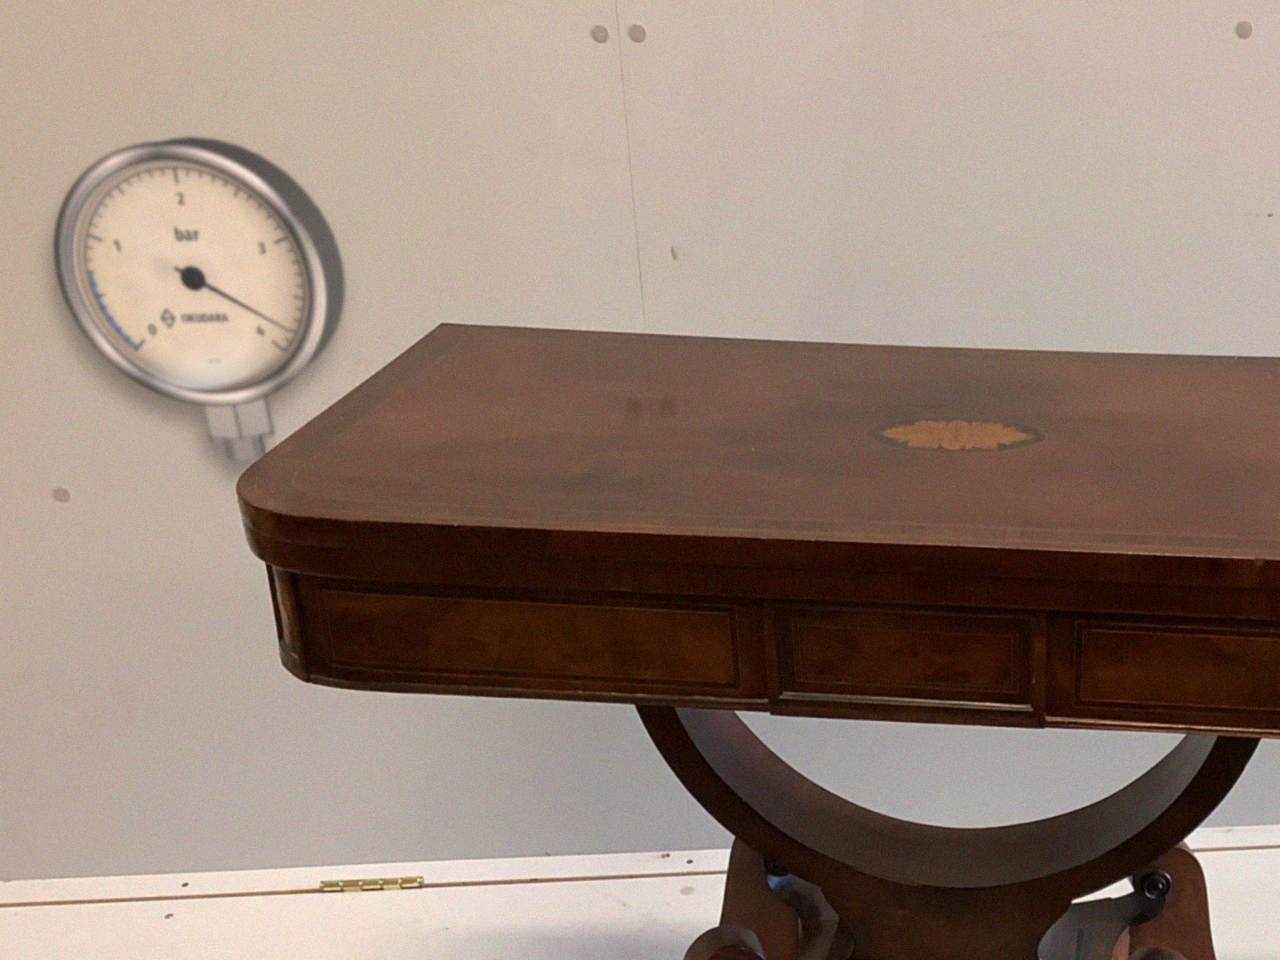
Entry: 3.8bar
